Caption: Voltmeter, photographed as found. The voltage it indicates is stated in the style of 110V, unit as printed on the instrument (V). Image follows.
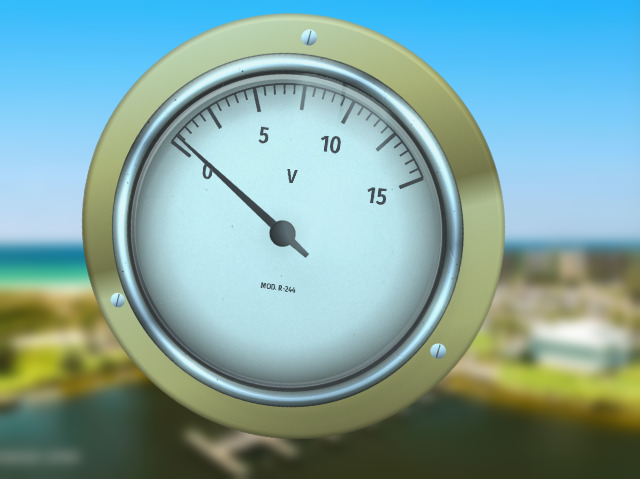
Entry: 0.5V
